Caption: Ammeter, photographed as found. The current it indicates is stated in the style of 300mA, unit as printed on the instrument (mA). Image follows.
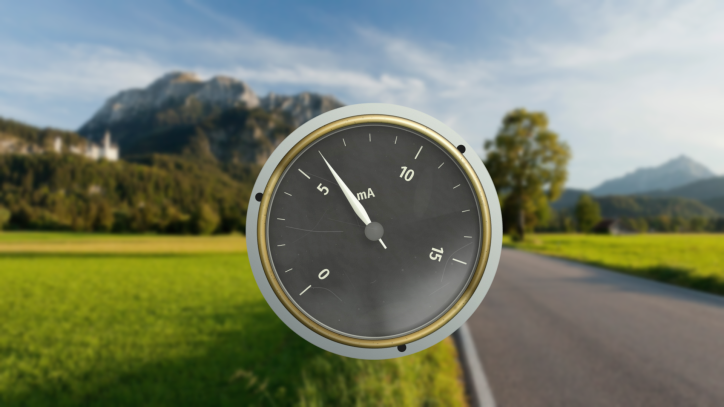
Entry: 6mA
